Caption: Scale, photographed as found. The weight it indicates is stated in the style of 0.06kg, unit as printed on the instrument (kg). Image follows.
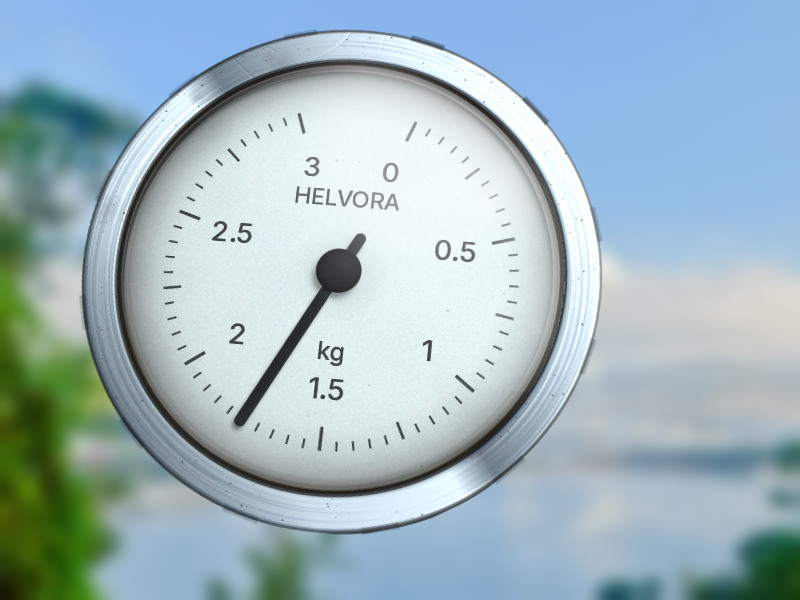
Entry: 1.75kg
